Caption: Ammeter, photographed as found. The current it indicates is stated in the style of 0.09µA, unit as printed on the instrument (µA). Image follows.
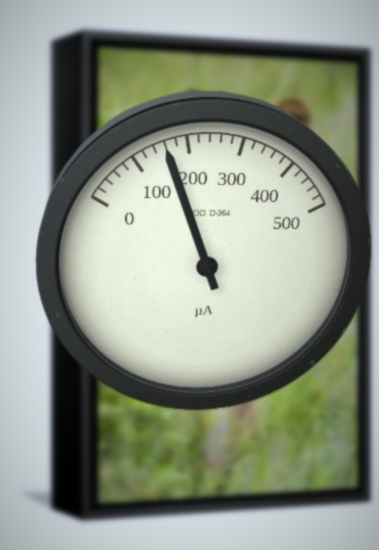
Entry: 160µA
